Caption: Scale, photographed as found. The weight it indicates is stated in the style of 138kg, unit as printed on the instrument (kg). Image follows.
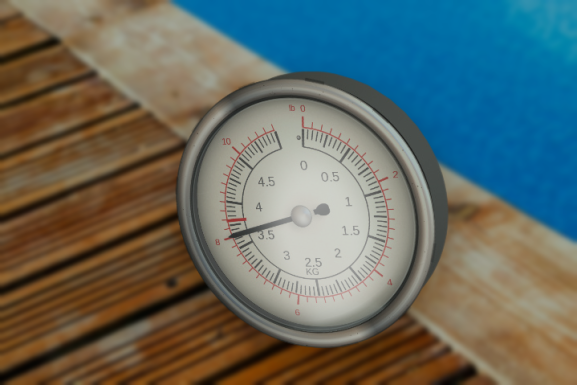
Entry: 3.65kg
